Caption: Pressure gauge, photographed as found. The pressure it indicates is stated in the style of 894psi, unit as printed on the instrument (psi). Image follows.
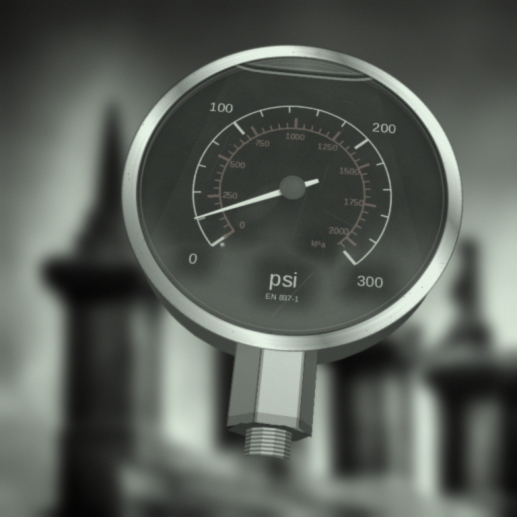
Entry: 20psi
